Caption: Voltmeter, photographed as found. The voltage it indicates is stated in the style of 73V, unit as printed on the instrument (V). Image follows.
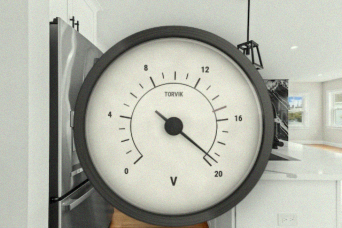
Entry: 19.5V
